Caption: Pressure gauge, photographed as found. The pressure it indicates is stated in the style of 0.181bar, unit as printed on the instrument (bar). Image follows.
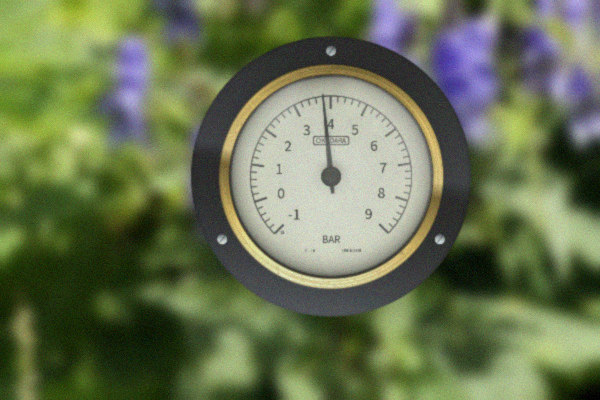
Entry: 3.8bar
